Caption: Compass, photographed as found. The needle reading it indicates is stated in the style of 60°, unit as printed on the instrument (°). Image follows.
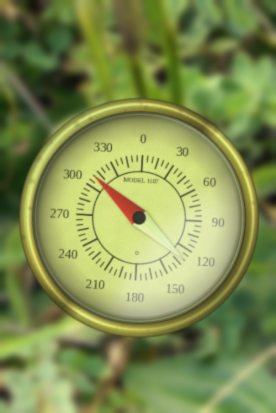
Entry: 310°
